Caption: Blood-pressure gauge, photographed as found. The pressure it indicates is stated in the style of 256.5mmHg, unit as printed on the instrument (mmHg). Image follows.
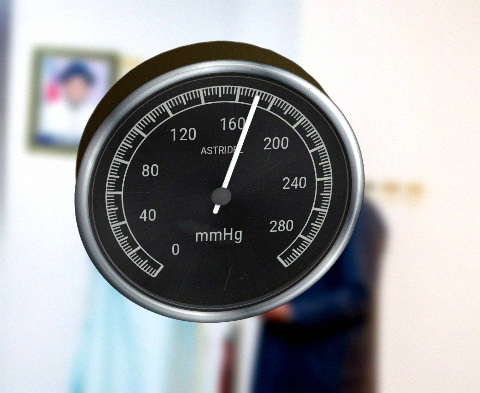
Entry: 170mmHg
